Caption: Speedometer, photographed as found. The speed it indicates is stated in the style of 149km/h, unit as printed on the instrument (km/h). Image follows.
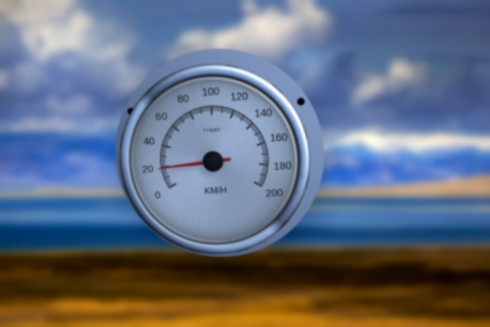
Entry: 20km/h
